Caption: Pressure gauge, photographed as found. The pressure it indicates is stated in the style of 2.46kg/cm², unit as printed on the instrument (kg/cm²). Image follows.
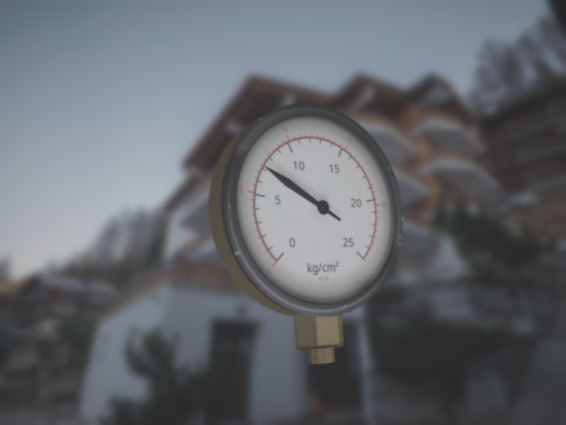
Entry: 7kg/cm²
